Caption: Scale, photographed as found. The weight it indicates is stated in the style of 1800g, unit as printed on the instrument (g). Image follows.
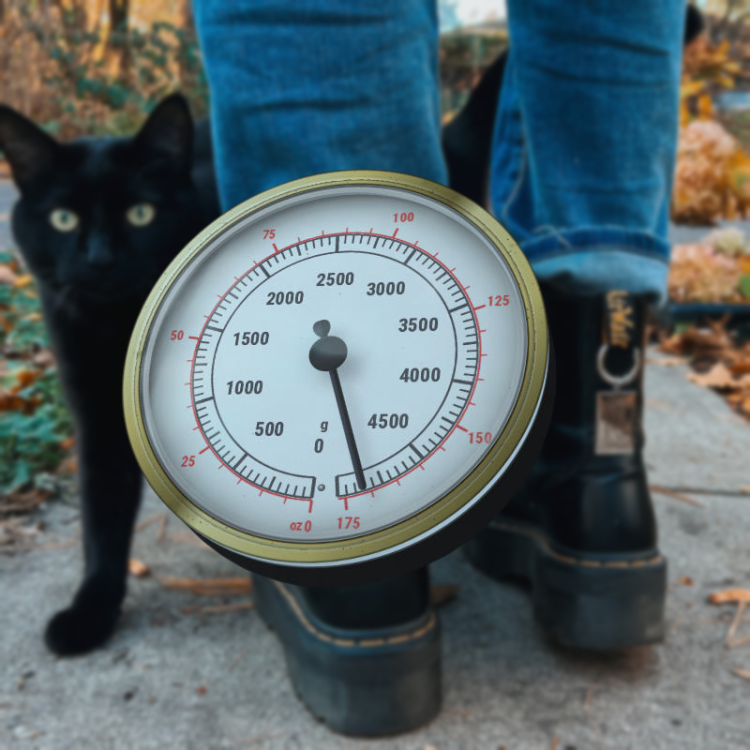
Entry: 4850g
